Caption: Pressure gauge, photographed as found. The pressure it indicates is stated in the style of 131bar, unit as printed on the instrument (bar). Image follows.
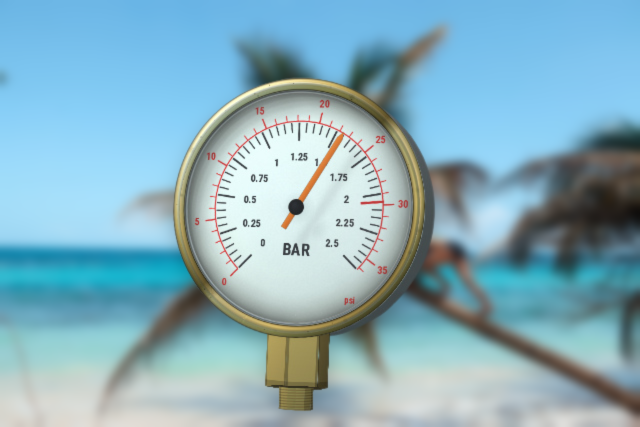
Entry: 1.55bar
